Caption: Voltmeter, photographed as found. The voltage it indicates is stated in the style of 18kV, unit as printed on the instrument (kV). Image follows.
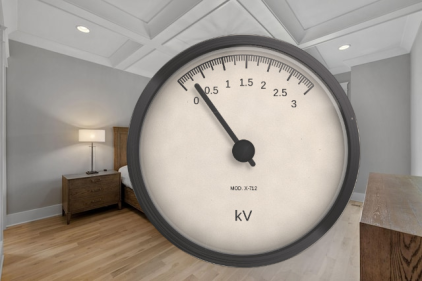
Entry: 0.25kV
